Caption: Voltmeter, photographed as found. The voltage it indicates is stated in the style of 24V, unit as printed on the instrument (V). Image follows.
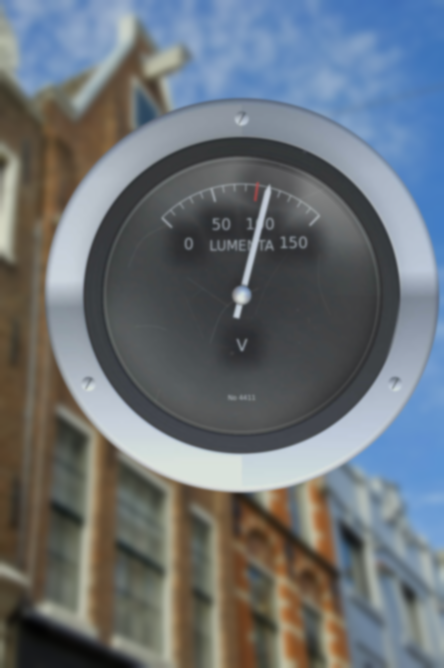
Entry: 100V
